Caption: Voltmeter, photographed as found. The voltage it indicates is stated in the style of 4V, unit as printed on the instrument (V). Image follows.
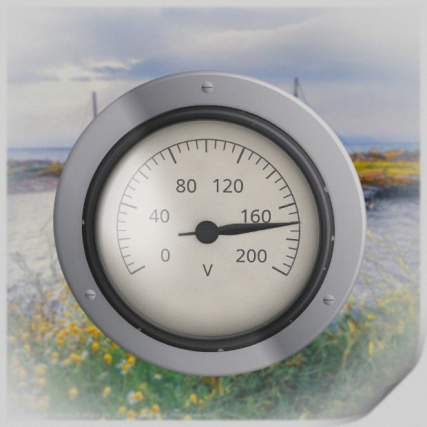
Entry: 170V
